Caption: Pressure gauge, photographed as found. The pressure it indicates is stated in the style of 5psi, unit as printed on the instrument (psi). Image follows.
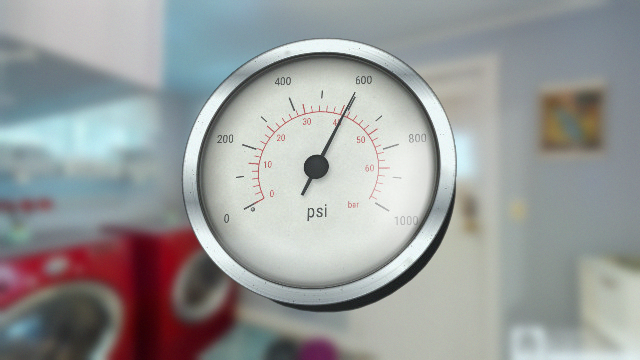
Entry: 600psi
